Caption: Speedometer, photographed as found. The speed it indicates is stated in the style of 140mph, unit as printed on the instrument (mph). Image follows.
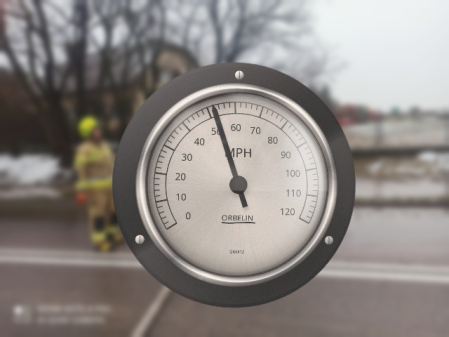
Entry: 52mph
